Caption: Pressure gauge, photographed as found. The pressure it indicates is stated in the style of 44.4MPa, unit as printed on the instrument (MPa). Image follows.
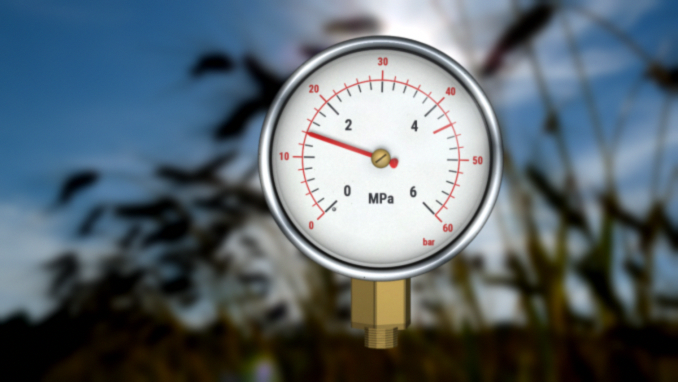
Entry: 1.4MPa
